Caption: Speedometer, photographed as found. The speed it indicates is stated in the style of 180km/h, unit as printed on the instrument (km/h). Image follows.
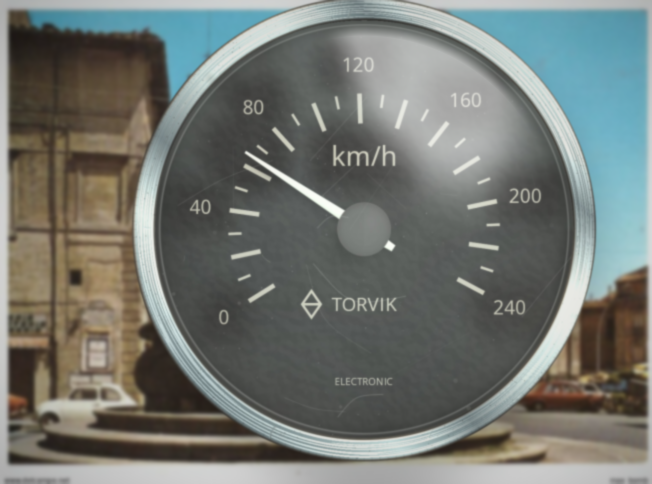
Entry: 65km/h
